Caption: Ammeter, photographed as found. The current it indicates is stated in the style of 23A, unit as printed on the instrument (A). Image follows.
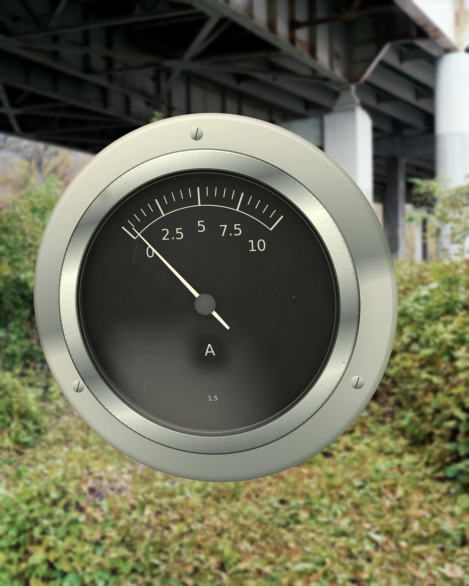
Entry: 0.5A
